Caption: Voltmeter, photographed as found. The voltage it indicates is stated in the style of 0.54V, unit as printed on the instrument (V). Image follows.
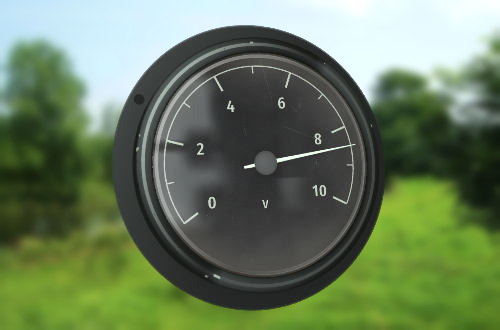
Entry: 8.5V
